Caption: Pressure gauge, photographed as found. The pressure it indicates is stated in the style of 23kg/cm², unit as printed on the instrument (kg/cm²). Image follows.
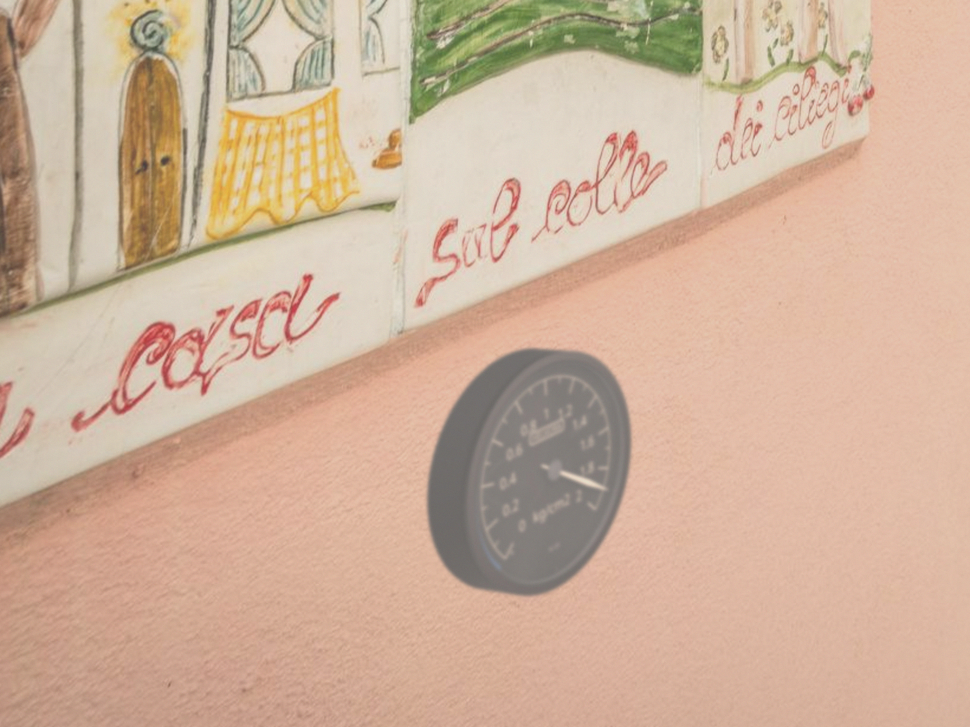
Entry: 1.9kg/cm²
